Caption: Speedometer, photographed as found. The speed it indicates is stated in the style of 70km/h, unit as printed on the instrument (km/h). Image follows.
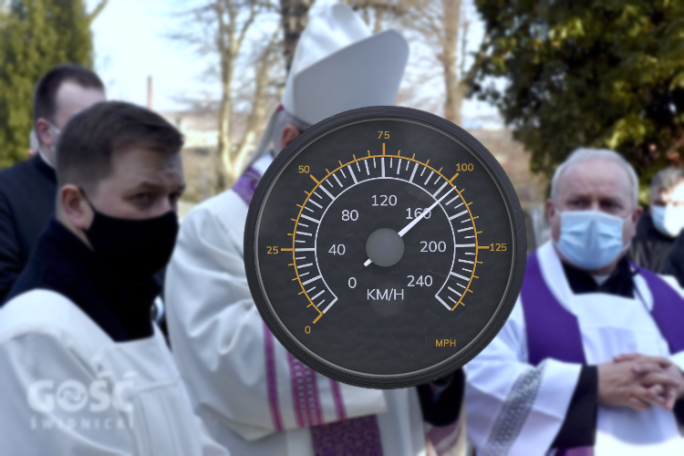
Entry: 165km/h
